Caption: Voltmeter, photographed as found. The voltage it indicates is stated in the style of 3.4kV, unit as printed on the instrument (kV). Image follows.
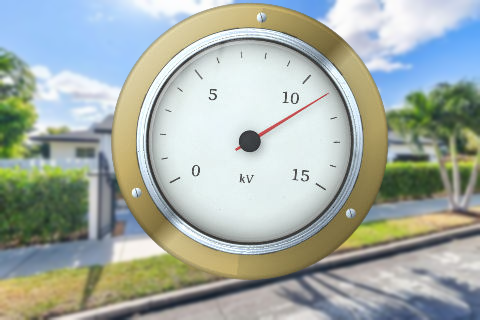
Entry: 11kV
